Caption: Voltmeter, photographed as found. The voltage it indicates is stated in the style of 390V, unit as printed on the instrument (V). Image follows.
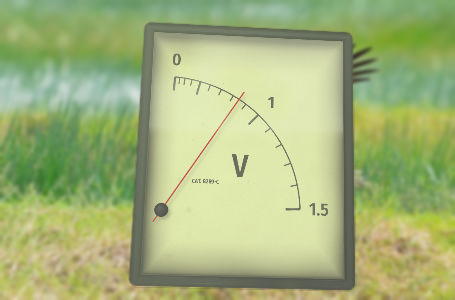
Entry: 0.85V
